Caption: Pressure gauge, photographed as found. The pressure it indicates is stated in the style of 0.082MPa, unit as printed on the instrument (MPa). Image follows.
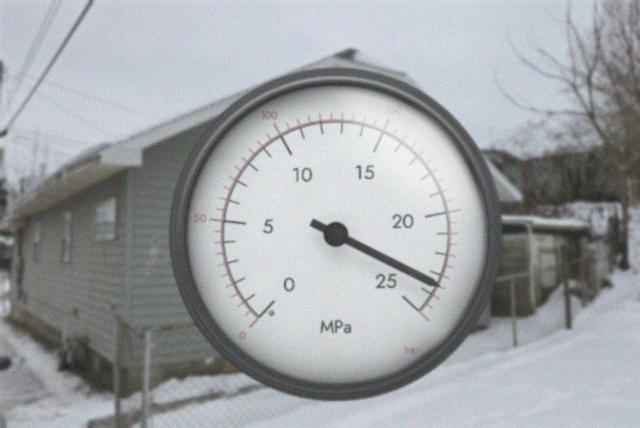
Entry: 23.5MPa
